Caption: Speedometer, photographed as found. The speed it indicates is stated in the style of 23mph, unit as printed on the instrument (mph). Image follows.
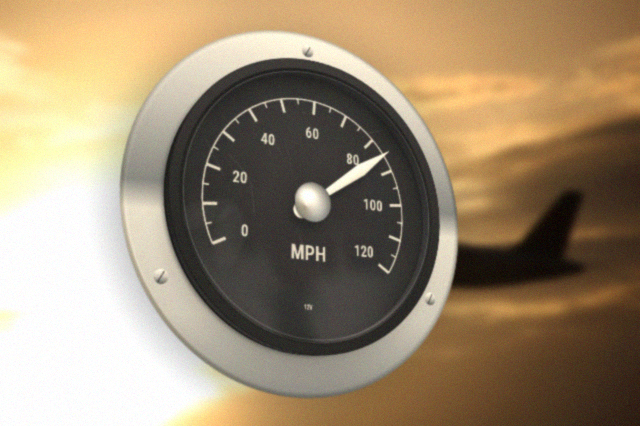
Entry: 85mph
